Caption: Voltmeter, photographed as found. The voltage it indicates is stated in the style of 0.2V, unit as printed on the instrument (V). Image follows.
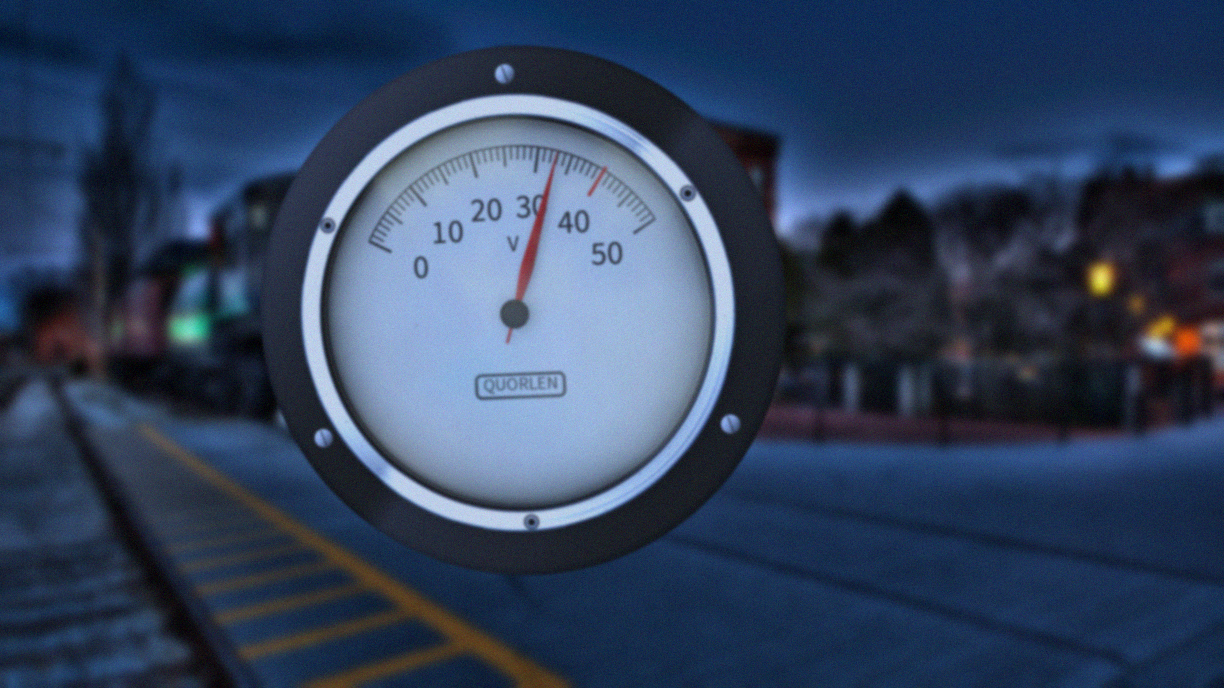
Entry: 33V
